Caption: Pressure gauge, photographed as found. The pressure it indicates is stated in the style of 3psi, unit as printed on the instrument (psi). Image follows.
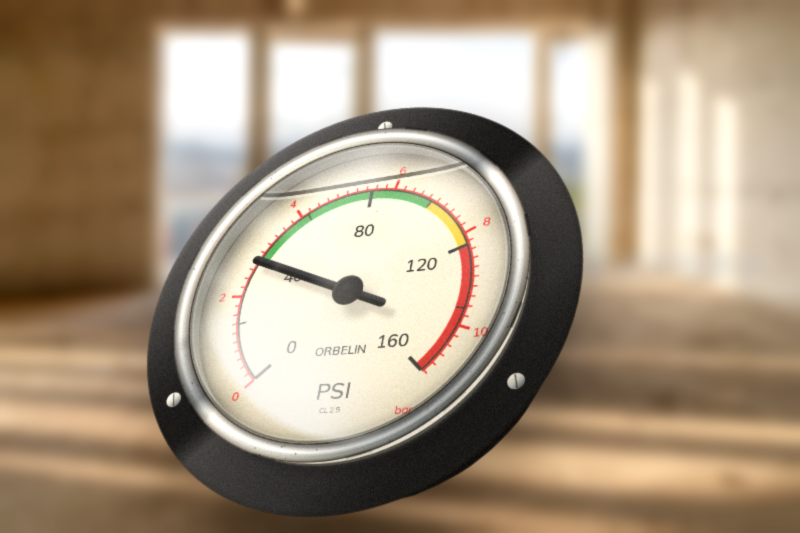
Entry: 40psi
